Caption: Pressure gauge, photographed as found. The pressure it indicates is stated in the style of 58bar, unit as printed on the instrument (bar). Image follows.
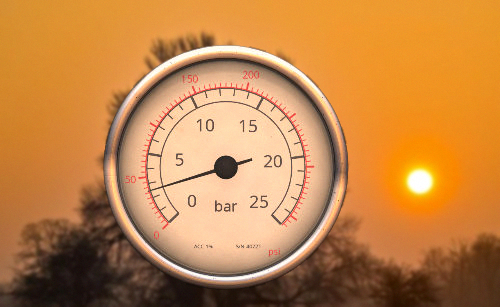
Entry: 2.5bar
